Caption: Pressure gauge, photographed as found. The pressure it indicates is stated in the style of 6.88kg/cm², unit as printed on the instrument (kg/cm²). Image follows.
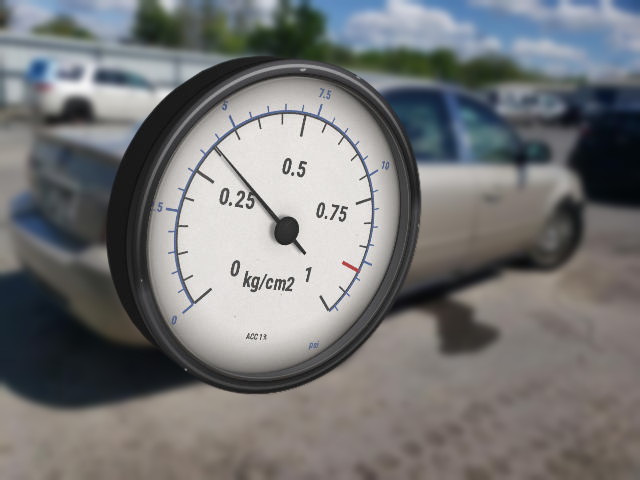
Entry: 0.3kg/cm²
